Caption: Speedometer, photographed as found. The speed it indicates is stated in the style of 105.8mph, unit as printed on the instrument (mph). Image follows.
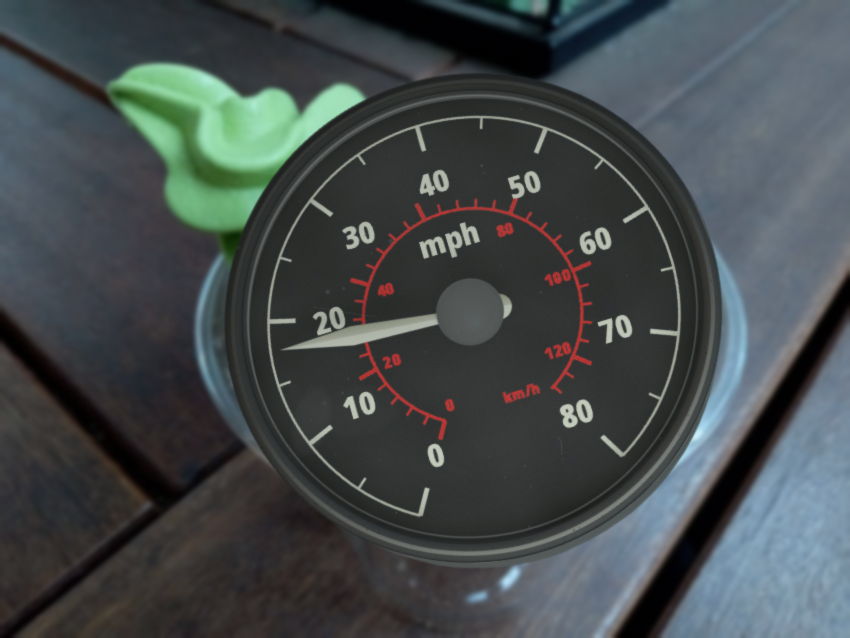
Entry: 17.5mph
